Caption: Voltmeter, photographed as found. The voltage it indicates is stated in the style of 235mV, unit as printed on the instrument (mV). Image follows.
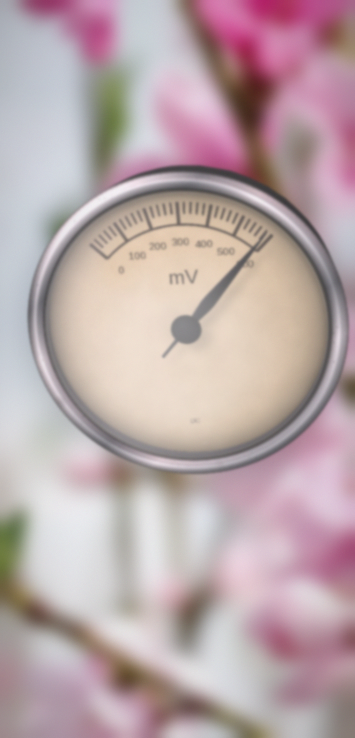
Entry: 580mV
